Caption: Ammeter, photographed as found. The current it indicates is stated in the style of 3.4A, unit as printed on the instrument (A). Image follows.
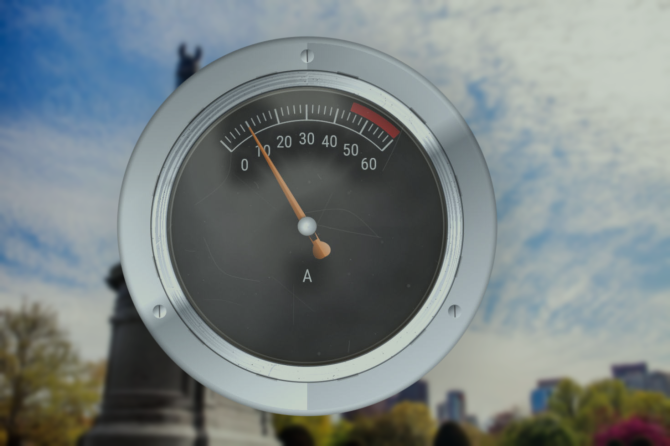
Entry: 10A
